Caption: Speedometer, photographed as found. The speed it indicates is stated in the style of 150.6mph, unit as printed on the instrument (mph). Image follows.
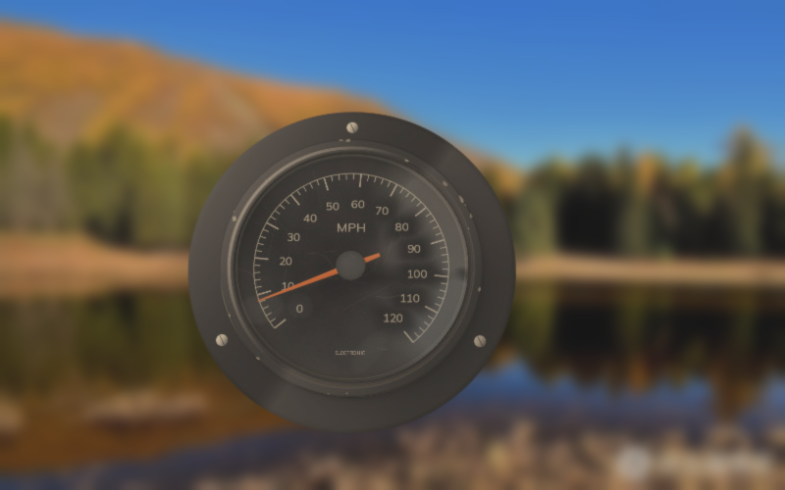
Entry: 8mph
